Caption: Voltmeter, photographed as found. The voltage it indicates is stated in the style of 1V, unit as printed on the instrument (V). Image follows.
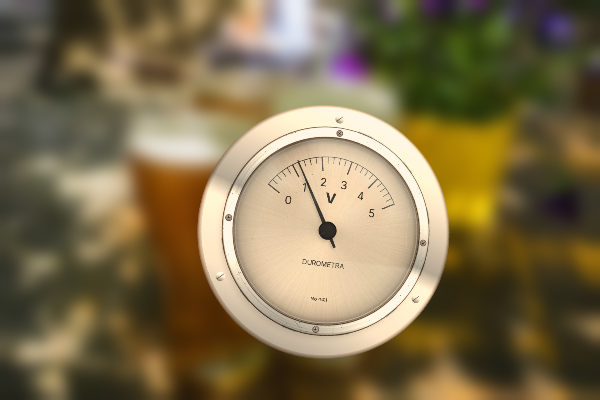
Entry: 1.2V
